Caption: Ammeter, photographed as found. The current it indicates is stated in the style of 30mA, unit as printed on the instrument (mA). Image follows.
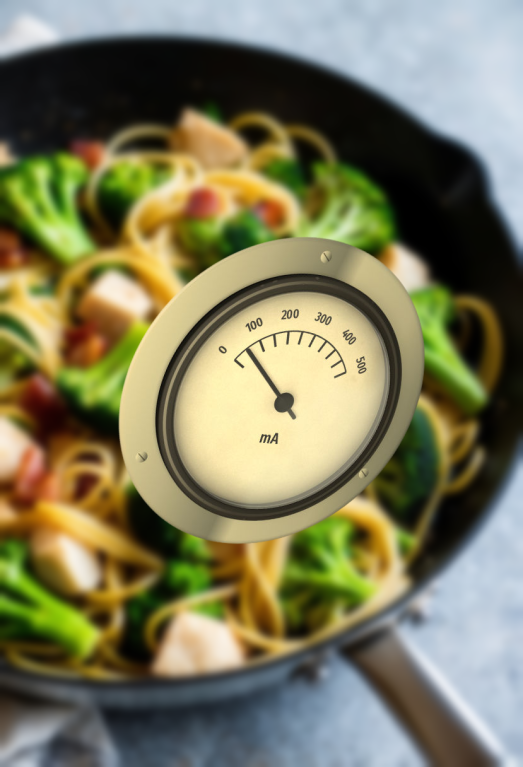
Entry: 50mA
